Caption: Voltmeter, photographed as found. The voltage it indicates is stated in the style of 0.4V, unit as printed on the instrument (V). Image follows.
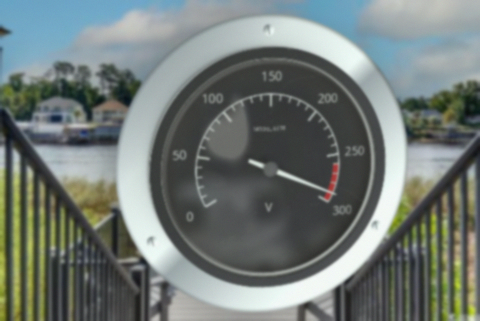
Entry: 290V
